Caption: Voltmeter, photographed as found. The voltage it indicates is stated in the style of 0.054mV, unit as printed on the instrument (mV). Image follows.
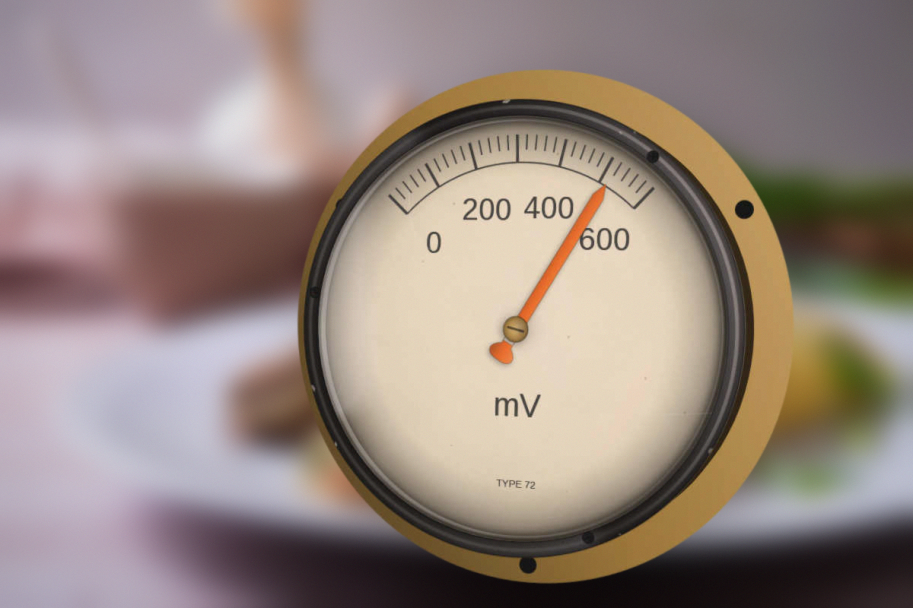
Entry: 520mV
